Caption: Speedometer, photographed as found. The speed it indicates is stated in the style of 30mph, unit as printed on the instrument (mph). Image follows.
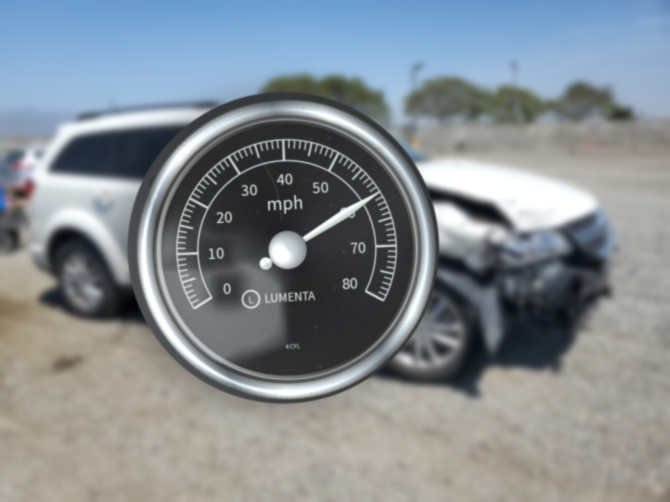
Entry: 60mph
